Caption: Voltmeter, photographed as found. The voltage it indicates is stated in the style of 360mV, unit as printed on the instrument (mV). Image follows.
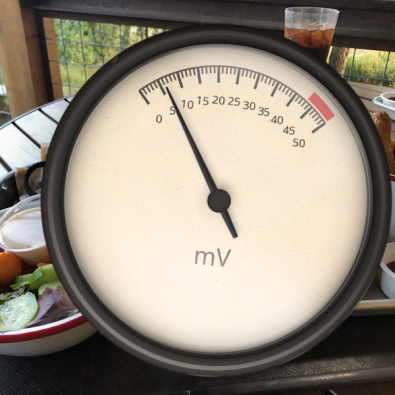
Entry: 6mV
